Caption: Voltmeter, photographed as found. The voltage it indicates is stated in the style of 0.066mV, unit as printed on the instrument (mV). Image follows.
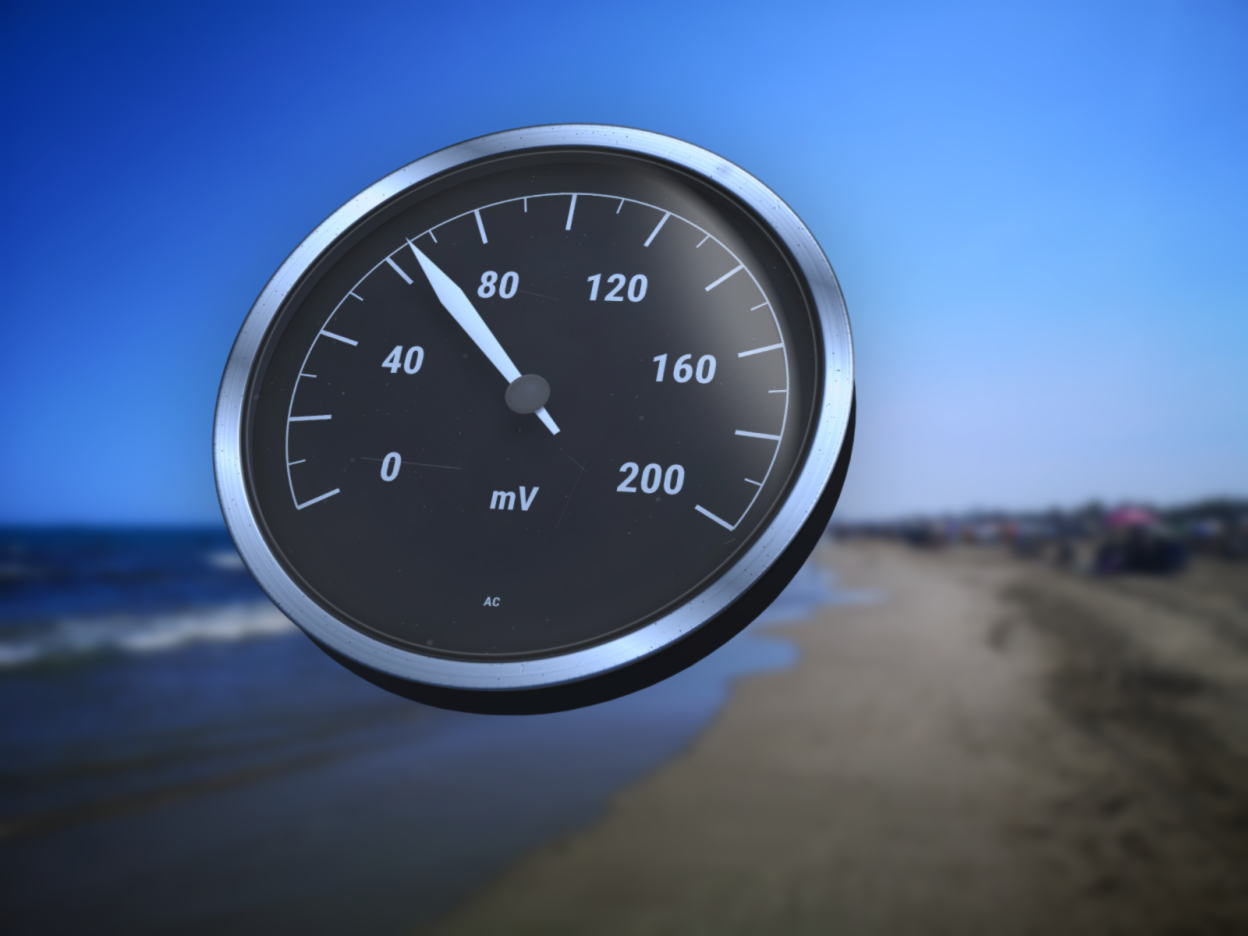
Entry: 65mV
